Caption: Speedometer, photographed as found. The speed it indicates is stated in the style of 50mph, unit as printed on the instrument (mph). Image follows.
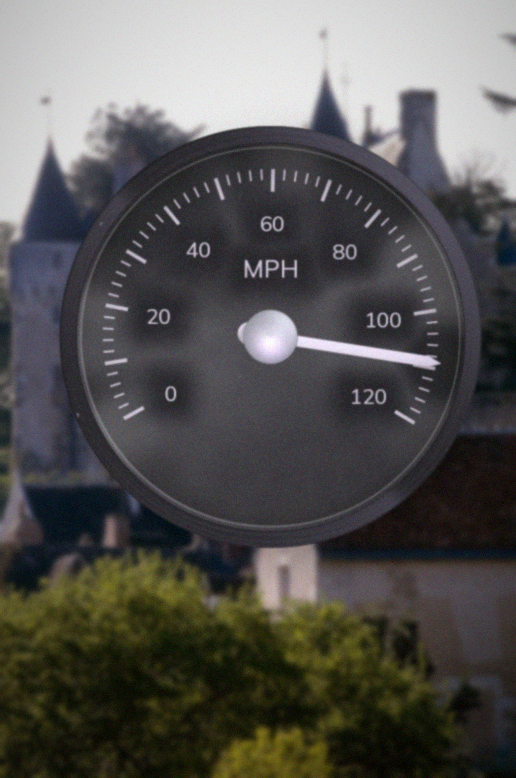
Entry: 109mph
